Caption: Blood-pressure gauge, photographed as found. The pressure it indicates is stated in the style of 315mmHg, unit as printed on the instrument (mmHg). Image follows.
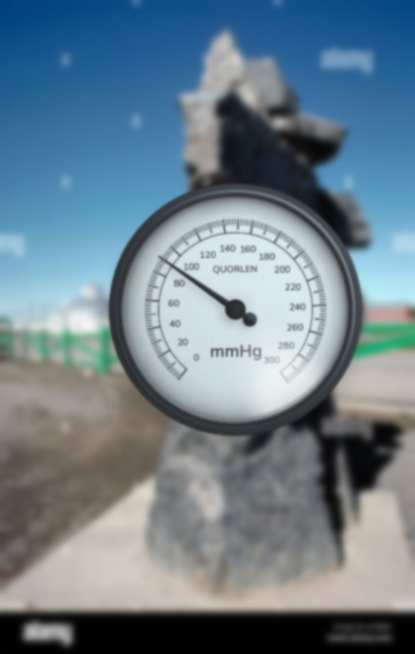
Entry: 90mmHg
